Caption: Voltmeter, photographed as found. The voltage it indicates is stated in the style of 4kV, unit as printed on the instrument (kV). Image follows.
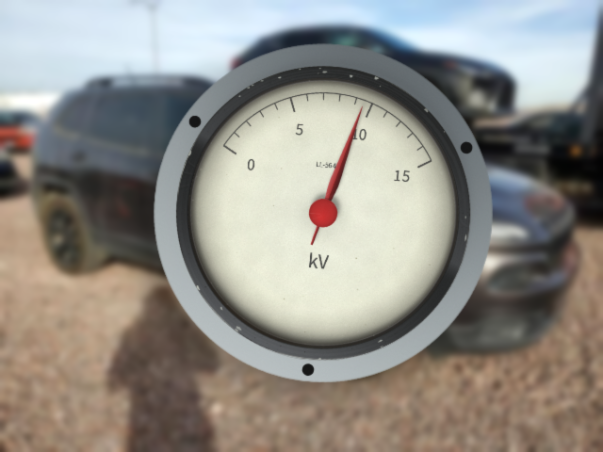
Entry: 9.5kV
